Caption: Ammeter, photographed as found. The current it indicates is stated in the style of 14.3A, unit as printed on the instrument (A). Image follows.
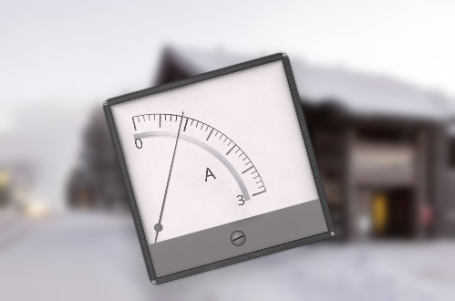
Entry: 0.9A
